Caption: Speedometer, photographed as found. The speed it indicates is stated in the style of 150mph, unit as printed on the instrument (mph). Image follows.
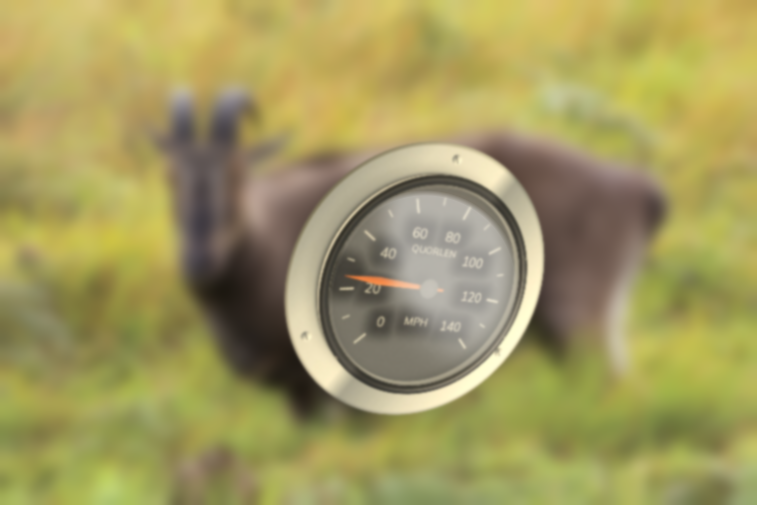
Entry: 25mph
